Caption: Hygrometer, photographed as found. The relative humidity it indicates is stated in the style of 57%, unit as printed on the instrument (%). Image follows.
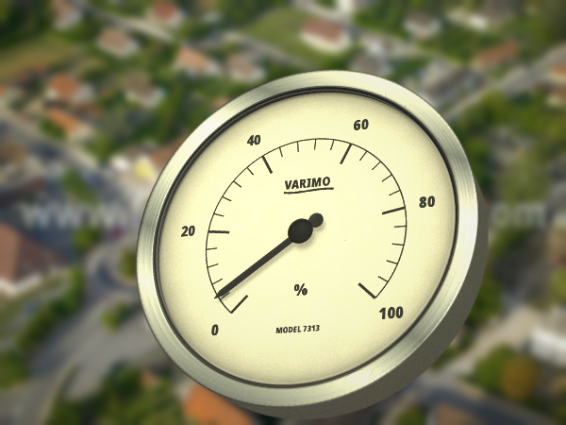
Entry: 4%
